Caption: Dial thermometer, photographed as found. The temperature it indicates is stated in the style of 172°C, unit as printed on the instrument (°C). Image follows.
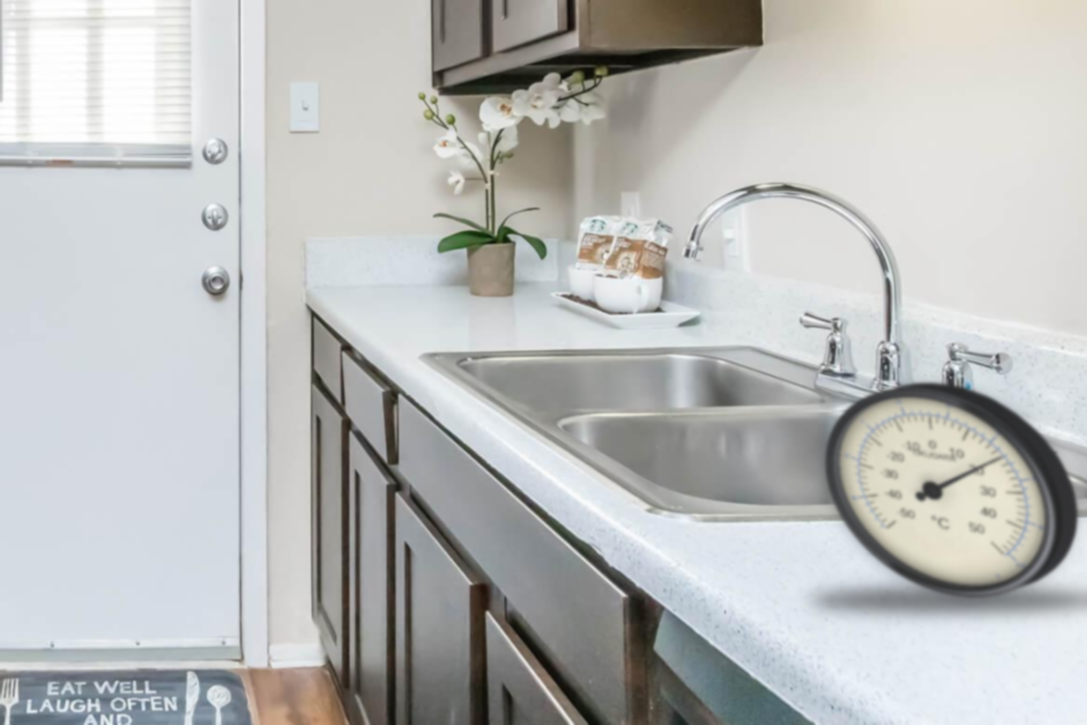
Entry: 20°C
